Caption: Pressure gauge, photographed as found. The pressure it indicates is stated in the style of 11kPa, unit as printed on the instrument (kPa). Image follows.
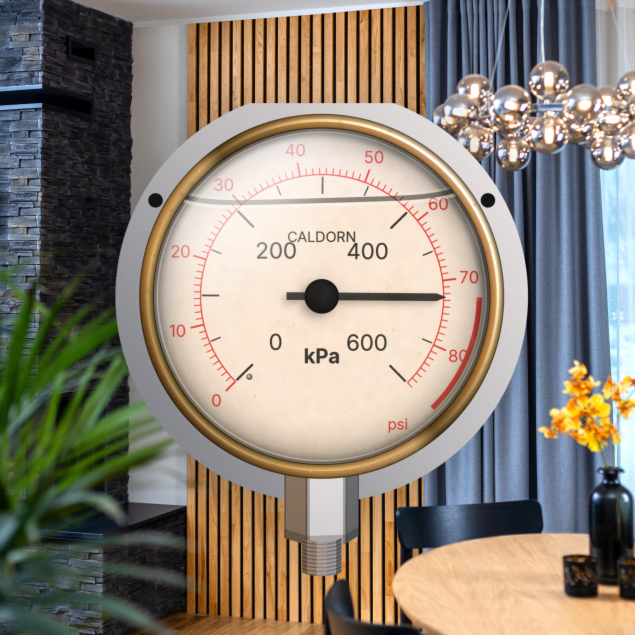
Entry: 500kPa
